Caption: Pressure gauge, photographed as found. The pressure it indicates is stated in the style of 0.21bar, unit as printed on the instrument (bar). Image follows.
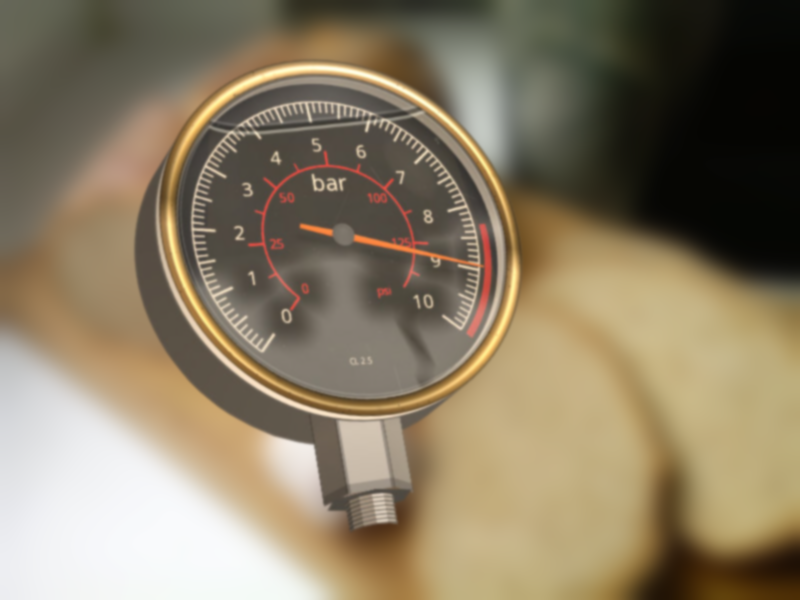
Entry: 9bar
